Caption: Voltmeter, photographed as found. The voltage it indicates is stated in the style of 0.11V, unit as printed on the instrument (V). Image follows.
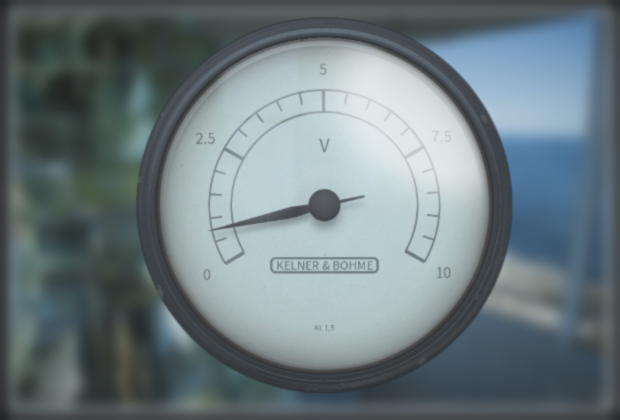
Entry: 0.75V
